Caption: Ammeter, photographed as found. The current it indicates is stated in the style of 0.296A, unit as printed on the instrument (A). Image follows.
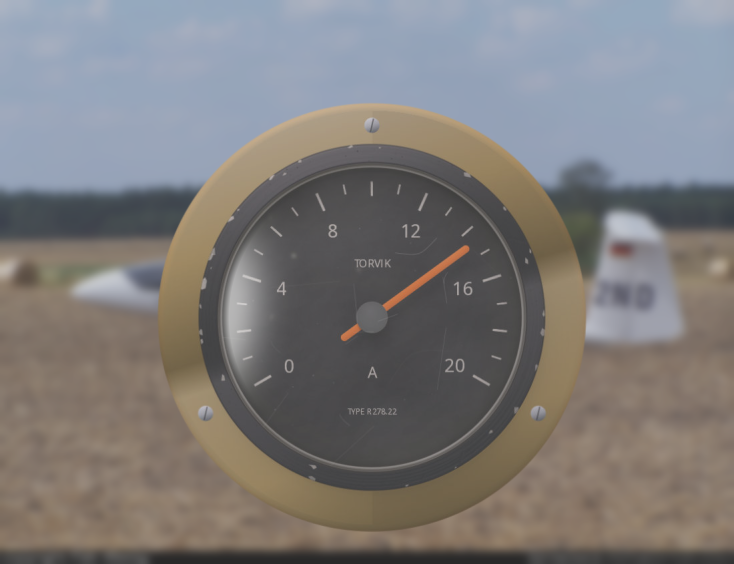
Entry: 14.5A
